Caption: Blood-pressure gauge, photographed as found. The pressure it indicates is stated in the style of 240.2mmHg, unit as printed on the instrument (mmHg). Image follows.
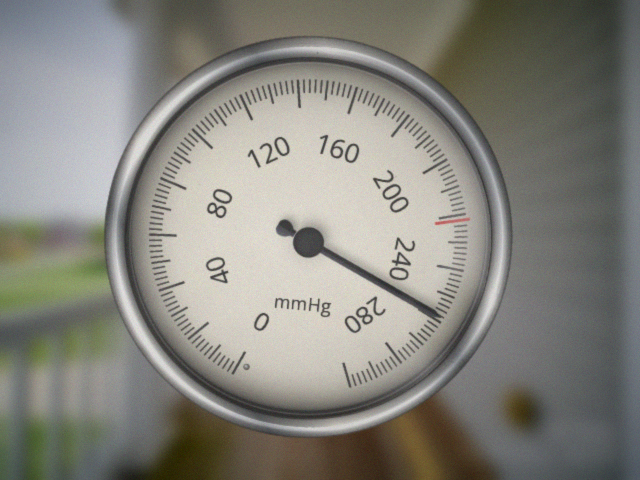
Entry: 258mmHg
